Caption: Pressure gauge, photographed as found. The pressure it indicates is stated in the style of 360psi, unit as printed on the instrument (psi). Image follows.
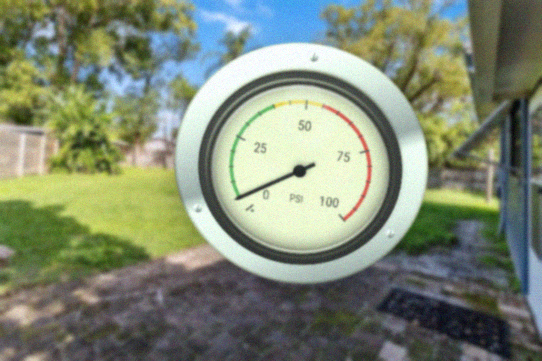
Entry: 5psi
